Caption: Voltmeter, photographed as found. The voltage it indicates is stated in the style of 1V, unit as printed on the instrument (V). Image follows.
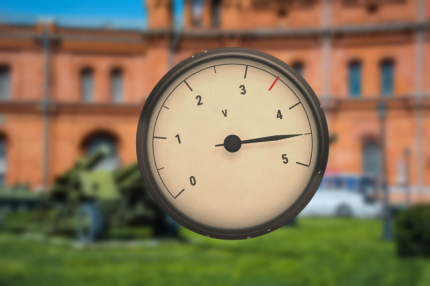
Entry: 4.5V
